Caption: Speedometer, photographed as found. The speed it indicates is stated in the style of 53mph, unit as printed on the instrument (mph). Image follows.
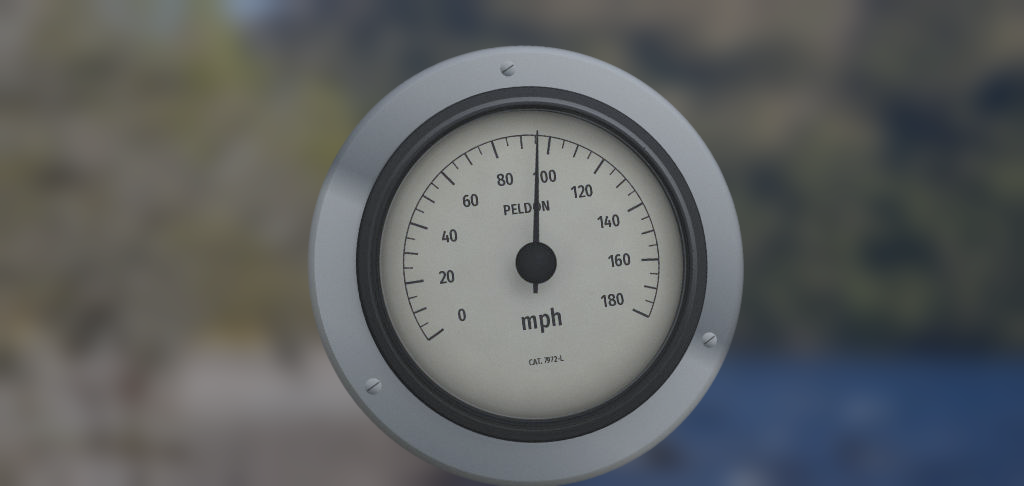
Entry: 95mph
